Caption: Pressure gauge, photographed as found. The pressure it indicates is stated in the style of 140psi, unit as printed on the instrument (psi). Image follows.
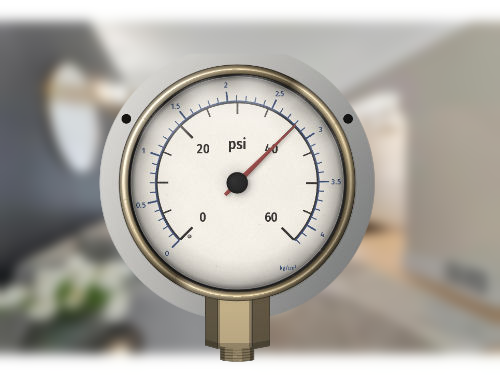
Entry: 40psi
